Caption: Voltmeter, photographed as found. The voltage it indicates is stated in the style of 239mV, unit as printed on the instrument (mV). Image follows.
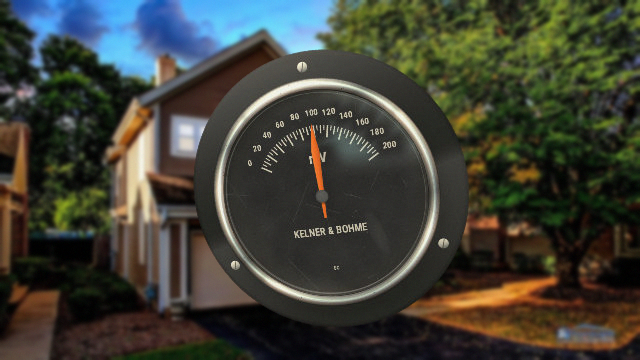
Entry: 100mV
